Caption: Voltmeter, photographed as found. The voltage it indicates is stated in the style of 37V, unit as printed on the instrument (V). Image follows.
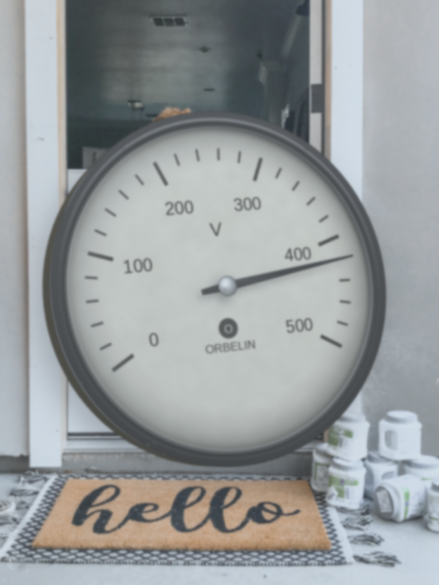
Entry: 420V
